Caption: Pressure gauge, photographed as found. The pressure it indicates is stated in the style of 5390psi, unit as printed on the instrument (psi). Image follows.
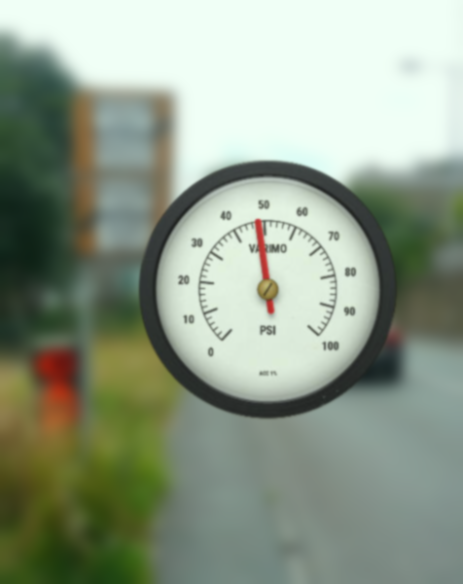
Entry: 48psi
